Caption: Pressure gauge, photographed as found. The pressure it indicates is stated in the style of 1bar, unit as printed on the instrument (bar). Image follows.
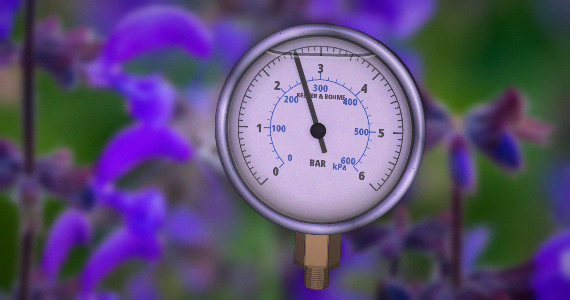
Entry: 2.6bar
